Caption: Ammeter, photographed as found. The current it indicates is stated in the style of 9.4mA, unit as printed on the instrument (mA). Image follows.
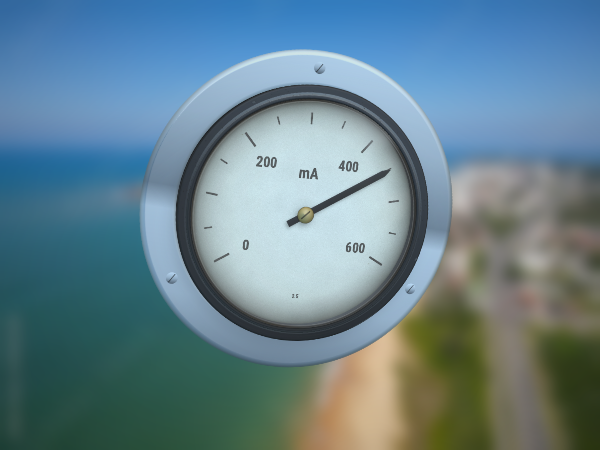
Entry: 450mA
